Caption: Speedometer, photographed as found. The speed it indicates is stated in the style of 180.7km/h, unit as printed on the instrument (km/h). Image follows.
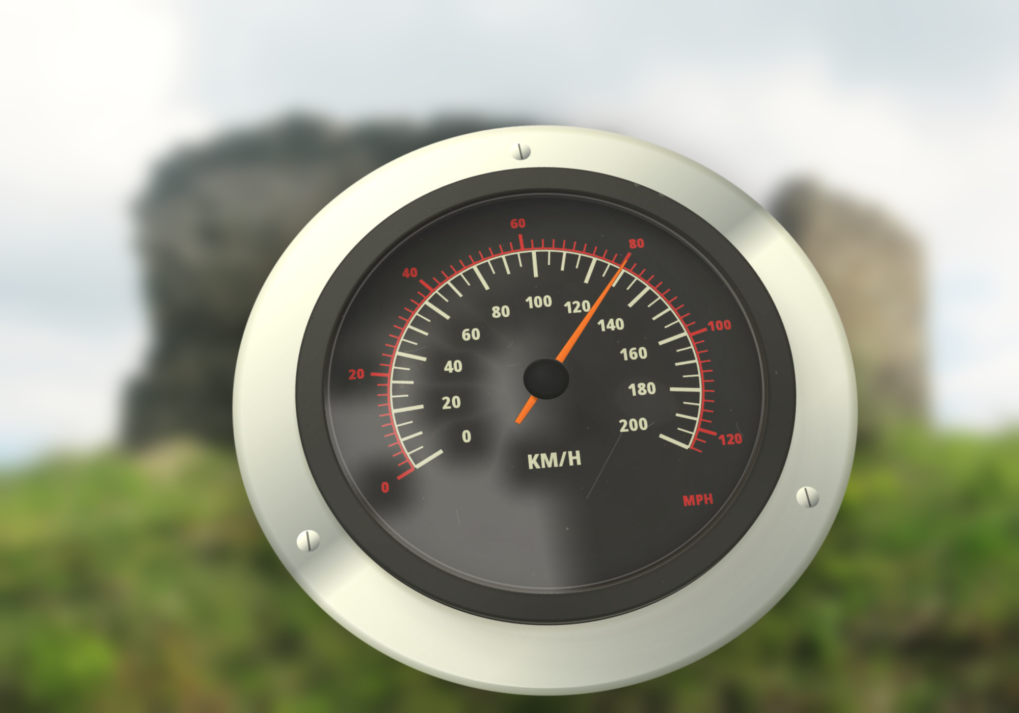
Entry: 130km/h
